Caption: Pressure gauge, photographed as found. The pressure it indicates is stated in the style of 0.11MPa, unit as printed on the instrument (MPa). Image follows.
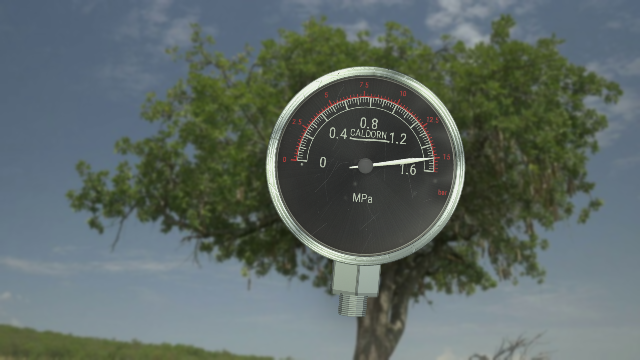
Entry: 1.5MPa
